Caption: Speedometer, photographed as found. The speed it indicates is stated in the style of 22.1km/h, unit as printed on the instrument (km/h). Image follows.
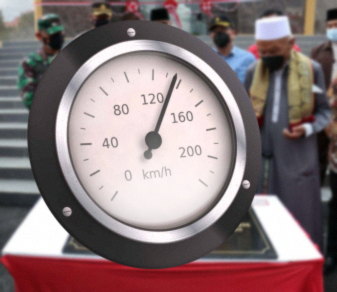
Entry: 135km/h
